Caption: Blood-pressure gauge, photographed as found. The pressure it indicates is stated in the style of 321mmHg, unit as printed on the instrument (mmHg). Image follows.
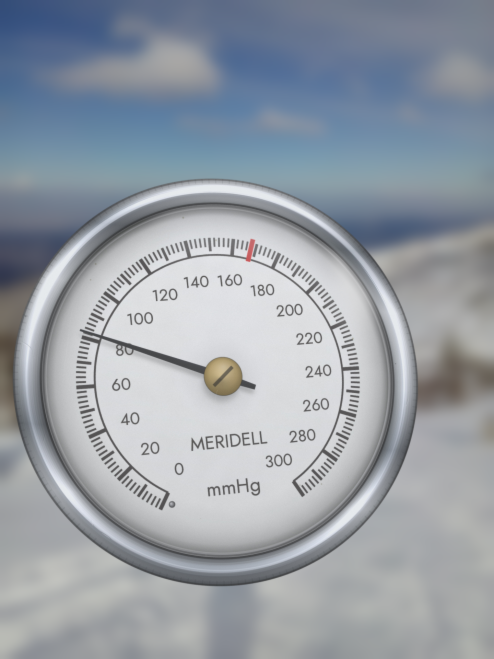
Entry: 82mmHg
